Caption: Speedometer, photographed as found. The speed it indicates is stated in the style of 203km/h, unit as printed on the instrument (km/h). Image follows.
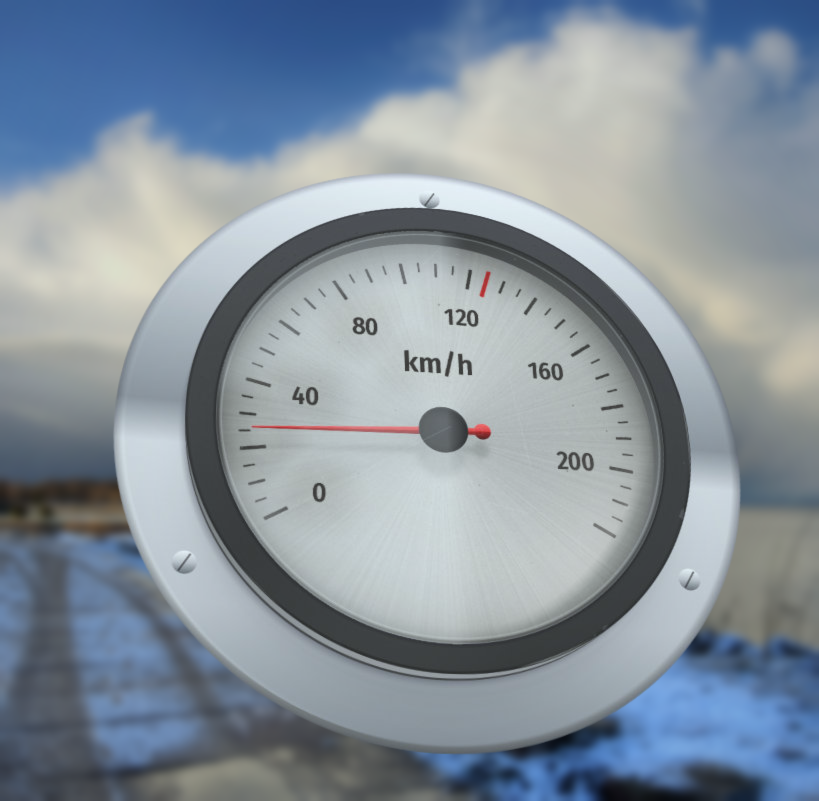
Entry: 25km/h
